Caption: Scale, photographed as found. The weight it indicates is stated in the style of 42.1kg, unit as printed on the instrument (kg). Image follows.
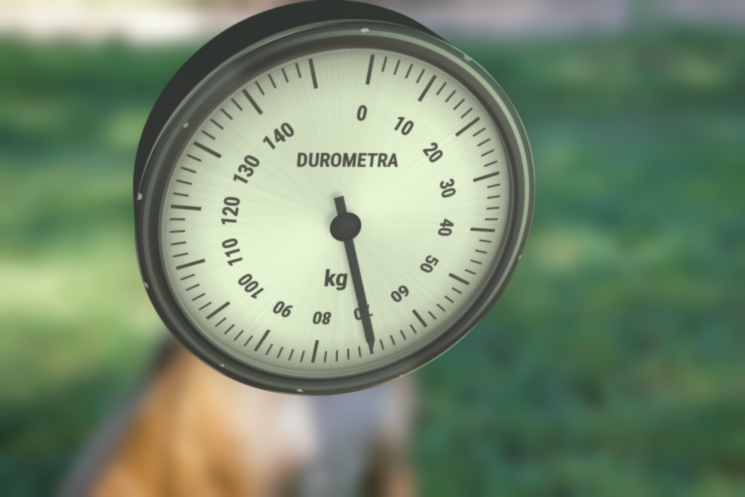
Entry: 70kg
